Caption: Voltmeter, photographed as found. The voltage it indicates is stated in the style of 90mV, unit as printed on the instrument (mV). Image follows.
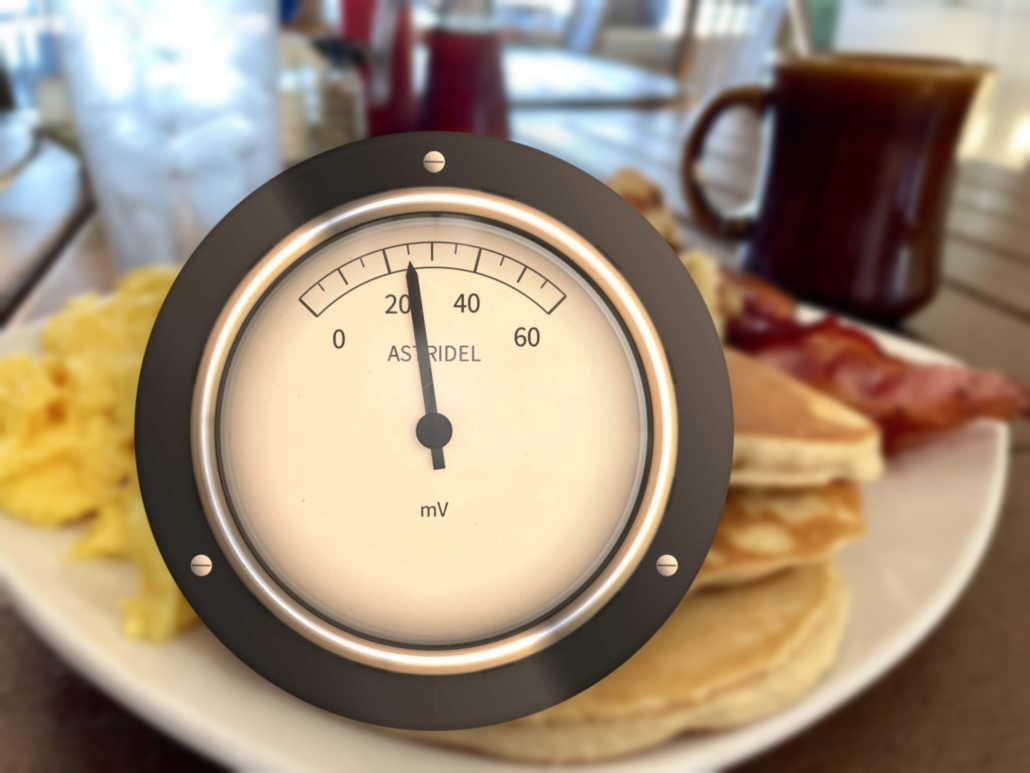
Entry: 25mV
